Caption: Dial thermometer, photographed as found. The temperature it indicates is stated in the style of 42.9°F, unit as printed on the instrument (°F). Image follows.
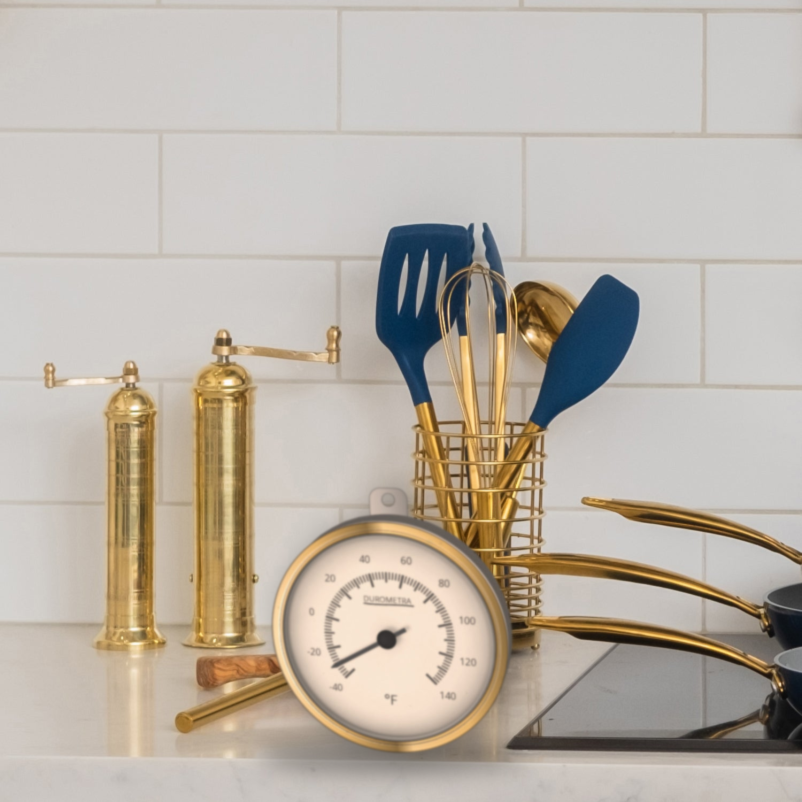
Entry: -30°F
